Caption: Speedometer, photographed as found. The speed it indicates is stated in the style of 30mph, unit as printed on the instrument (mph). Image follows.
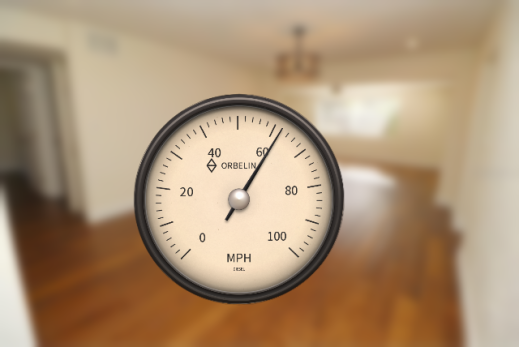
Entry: 62mph
